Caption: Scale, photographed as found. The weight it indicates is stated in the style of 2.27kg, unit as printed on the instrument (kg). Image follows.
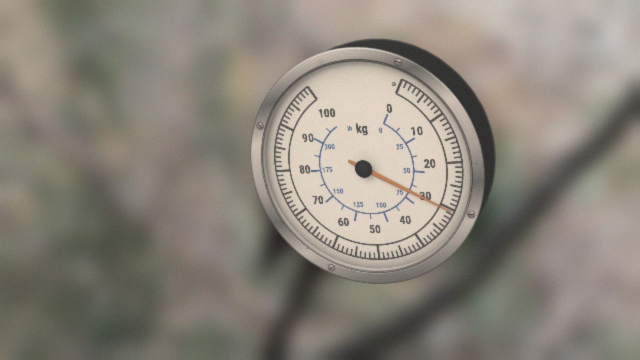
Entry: 30kg
